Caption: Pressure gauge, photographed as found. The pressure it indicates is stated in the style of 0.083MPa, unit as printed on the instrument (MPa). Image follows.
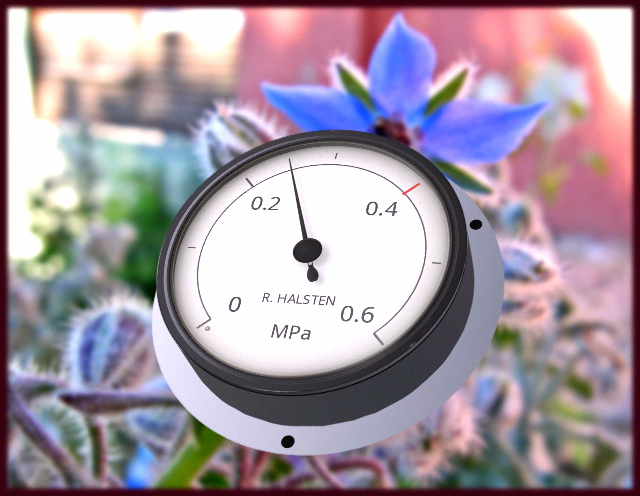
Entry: 0.25MPa
